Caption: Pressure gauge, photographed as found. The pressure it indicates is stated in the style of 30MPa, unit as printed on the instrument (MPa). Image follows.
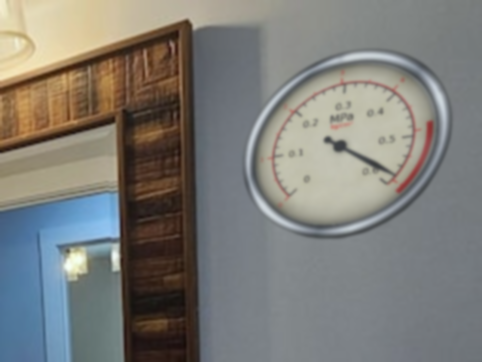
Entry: 0.58MPa
